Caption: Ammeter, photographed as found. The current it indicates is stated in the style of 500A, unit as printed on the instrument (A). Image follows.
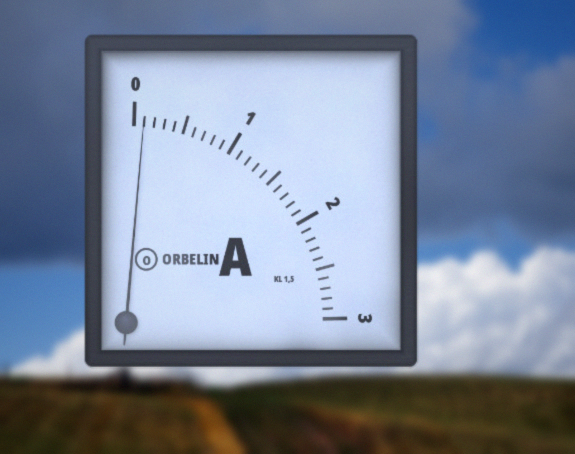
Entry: 0.1A
